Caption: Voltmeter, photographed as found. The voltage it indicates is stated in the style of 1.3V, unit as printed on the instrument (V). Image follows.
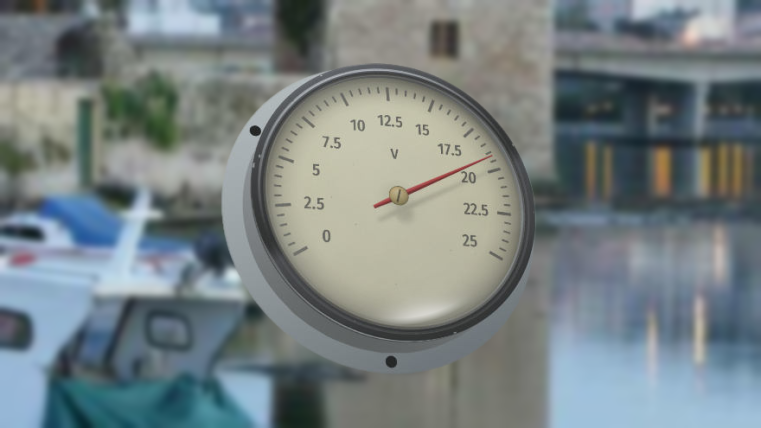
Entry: 19.25V
